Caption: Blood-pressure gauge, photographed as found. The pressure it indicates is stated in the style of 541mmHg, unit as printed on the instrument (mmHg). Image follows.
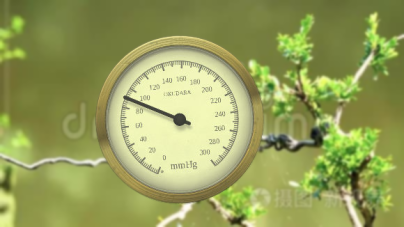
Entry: 90mmHg
